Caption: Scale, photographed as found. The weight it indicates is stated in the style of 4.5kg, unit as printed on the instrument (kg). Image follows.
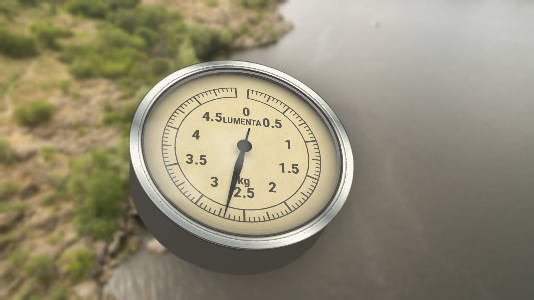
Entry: 2.7kg
